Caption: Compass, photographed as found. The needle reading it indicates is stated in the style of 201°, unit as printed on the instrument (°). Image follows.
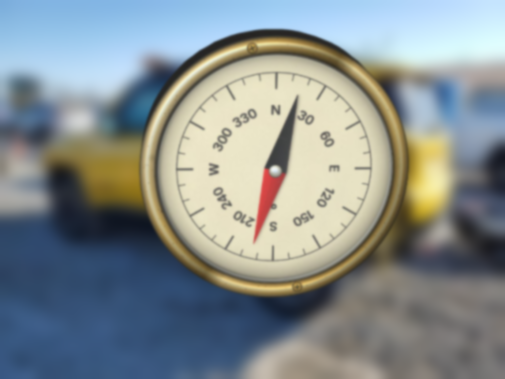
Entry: 195°
